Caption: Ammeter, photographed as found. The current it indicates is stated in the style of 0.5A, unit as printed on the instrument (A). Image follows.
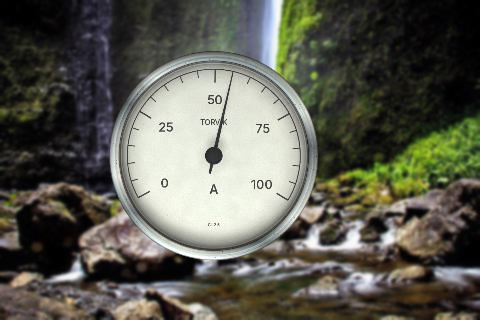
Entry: 55A
